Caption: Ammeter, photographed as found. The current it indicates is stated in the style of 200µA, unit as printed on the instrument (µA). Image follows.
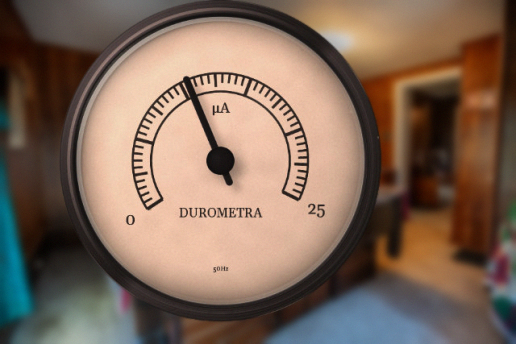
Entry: 10.5µA
